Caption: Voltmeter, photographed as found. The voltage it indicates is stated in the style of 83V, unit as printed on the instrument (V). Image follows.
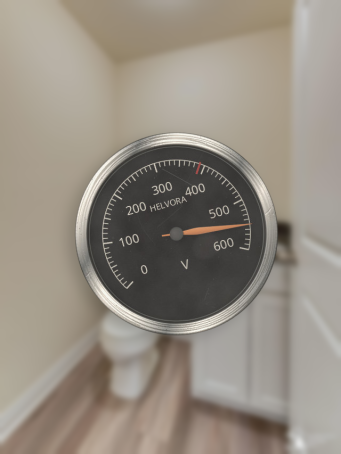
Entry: 550V
